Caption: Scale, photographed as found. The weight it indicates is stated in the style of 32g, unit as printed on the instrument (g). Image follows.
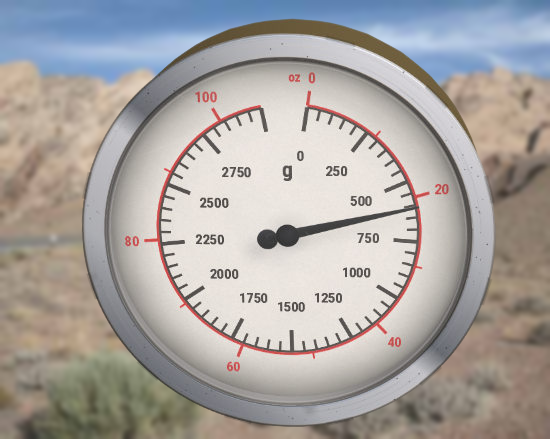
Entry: 600g
